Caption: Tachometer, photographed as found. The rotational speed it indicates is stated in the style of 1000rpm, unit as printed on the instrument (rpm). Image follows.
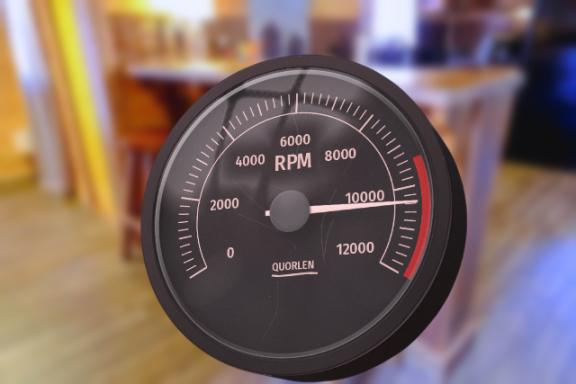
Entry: 10400rpm
